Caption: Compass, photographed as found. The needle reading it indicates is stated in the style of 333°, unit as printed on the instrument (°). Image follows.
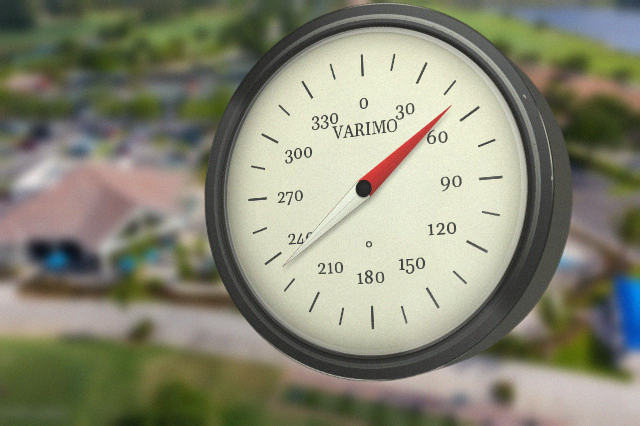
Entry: 52.5°
